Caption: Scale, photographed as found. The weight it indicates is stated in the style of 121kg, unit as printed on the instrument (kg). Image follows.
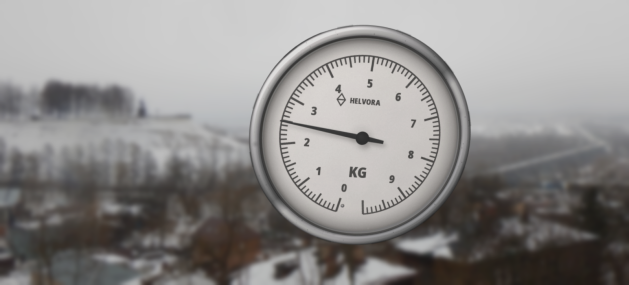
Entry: 2.5kg
